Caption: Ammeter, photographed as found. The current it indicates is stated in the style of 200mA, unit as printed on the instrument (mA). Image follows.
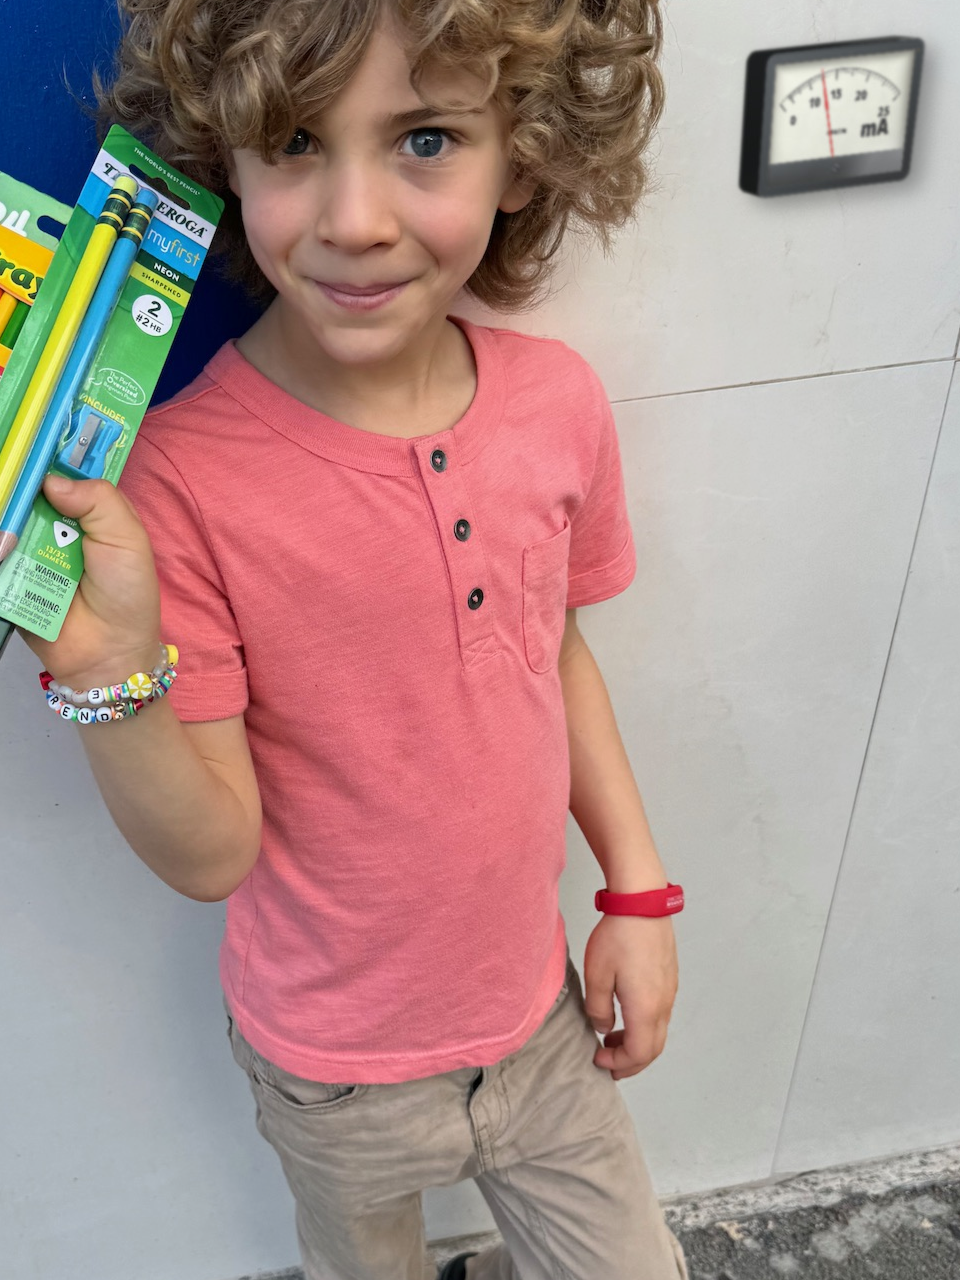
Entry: 12.5mA
